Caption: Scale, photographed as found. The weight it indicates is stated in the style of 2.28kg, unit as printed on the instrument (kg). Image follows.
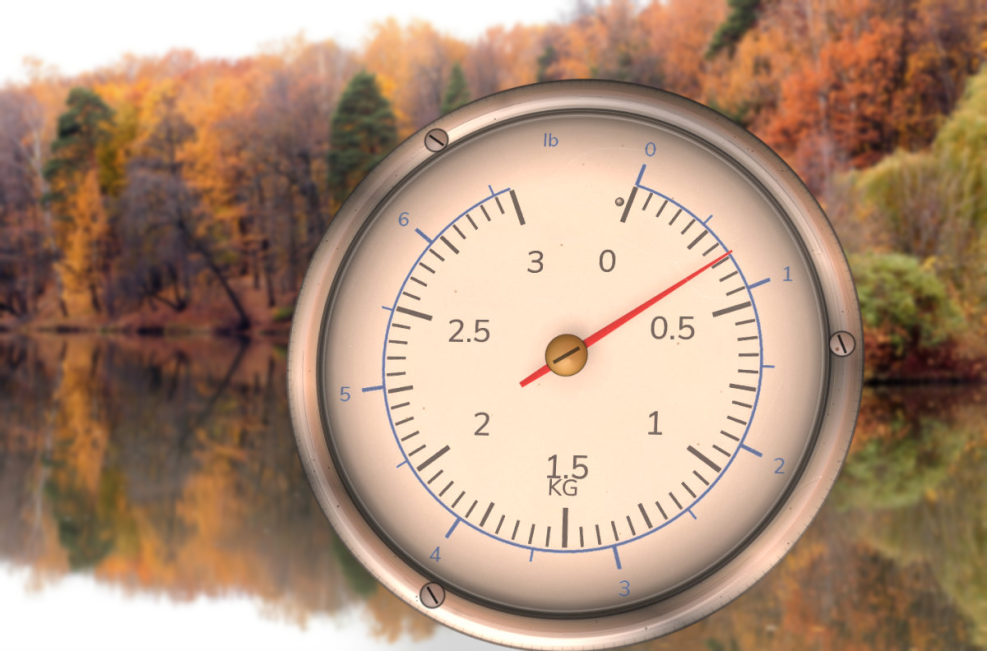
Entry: 0.35kg
